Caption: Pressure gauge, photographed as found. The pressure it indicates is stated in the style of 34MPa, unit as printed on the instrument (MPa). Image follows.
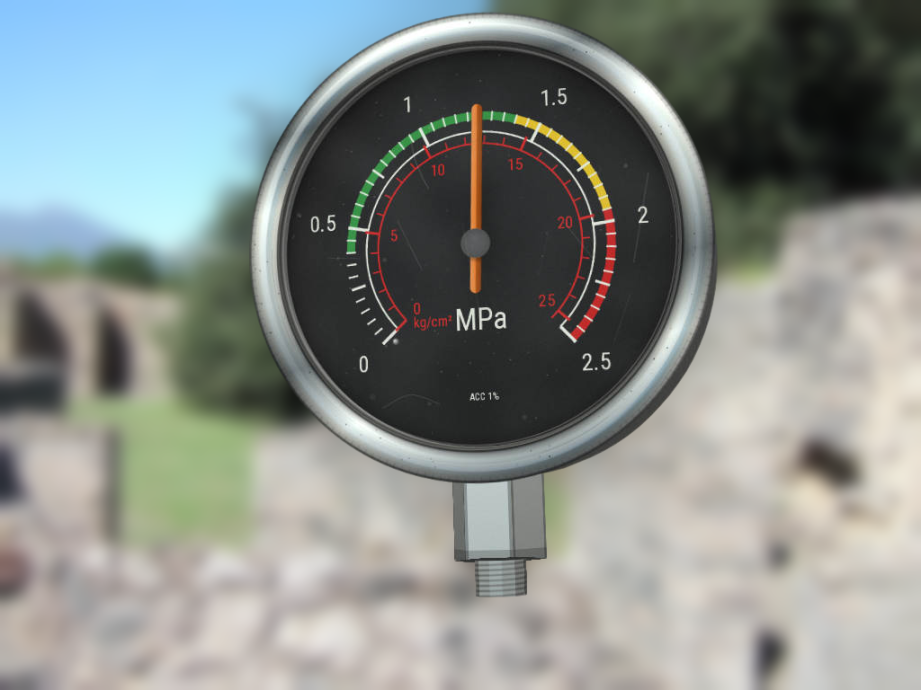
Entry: 1.25MPa
